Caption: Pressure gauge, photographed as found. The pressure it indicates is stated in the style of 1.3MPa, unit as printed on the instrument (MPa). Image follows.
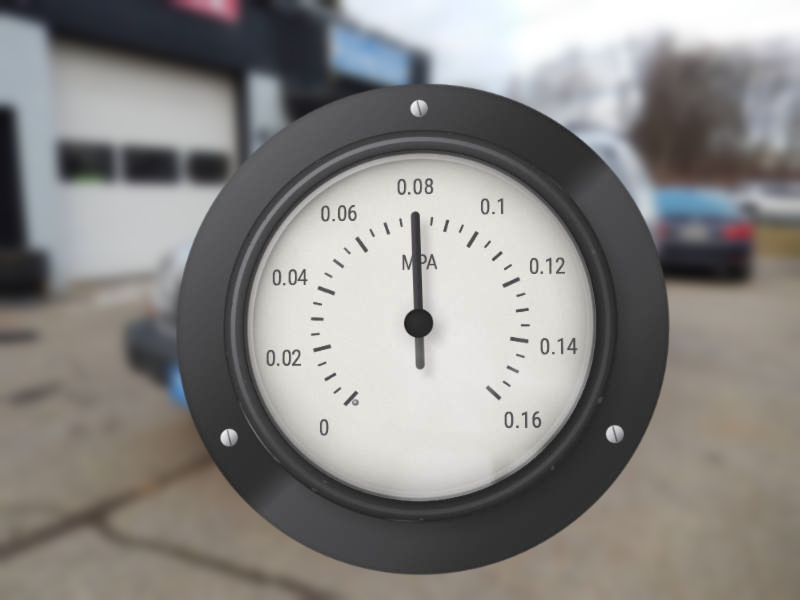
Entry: 0.08MPa
